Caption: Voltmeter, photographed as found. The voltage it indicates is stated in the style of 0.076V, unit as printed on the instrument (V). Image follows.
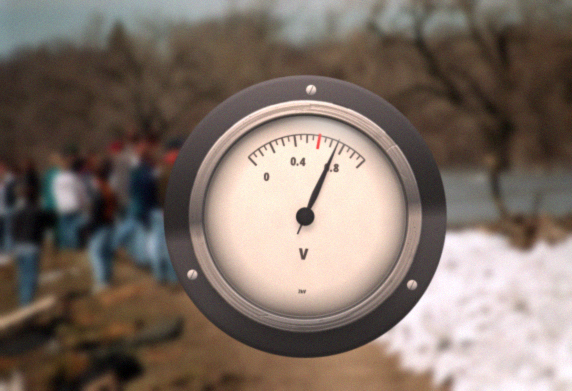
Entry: 0.75V
